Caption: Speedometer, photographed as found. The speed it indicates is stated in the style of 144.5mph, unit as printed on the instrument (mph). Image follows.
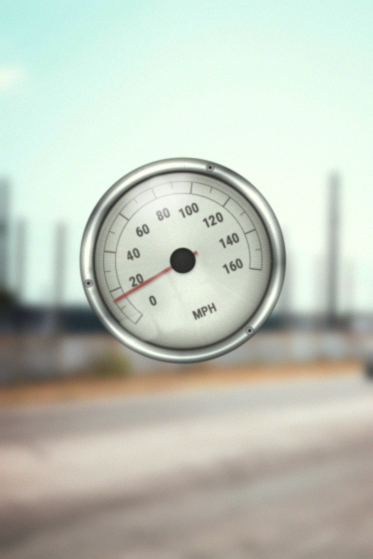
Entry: 15mph
